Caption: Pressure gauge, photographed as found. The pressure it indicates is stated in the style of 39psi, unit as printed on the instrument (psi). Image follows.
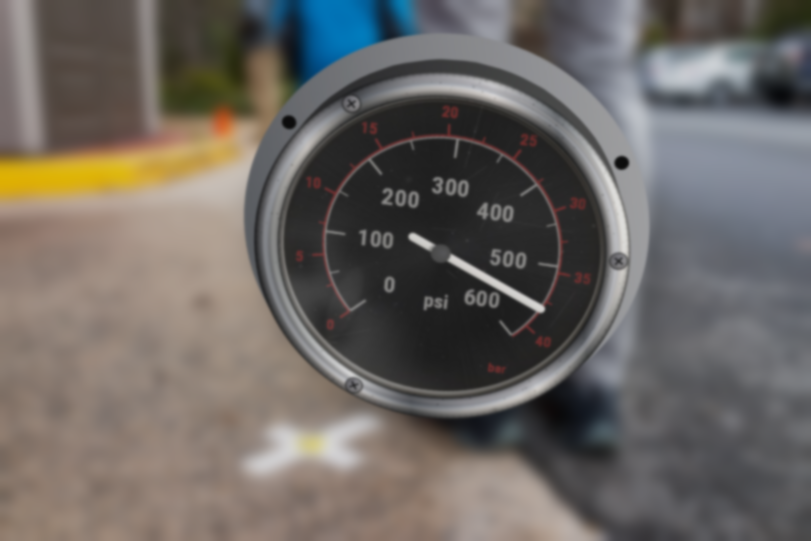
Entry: 550psi
